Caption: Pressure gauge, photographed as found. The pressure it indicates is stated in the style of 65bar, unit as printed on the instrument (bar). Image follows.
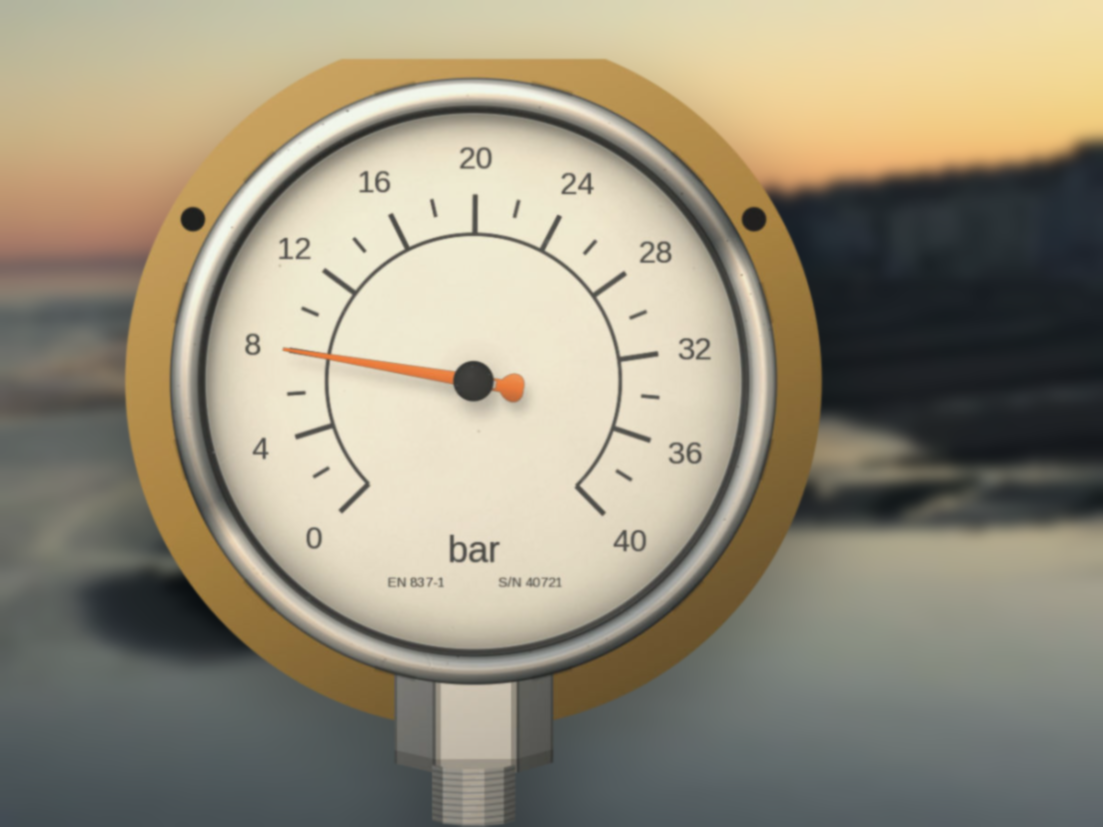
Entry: 8bar
